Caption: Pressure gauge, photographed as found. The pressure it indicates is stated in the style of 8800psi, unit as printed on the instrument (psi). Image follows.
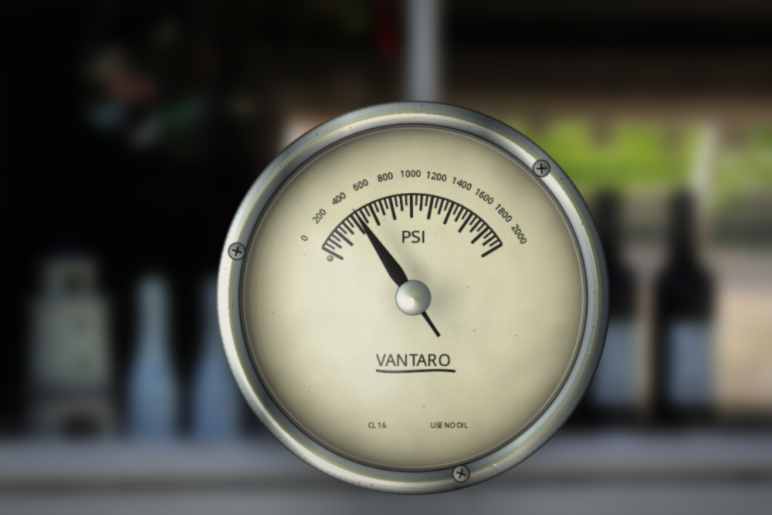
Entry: 450psi
